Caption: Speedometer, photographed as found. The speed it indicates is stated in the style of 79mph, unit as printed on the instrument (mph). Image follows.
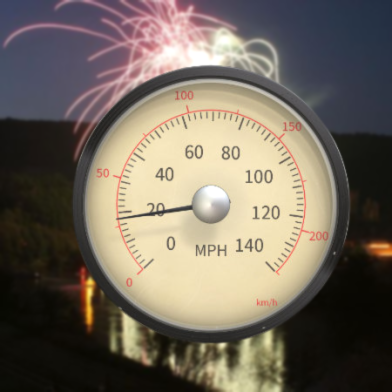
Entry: 18mph
